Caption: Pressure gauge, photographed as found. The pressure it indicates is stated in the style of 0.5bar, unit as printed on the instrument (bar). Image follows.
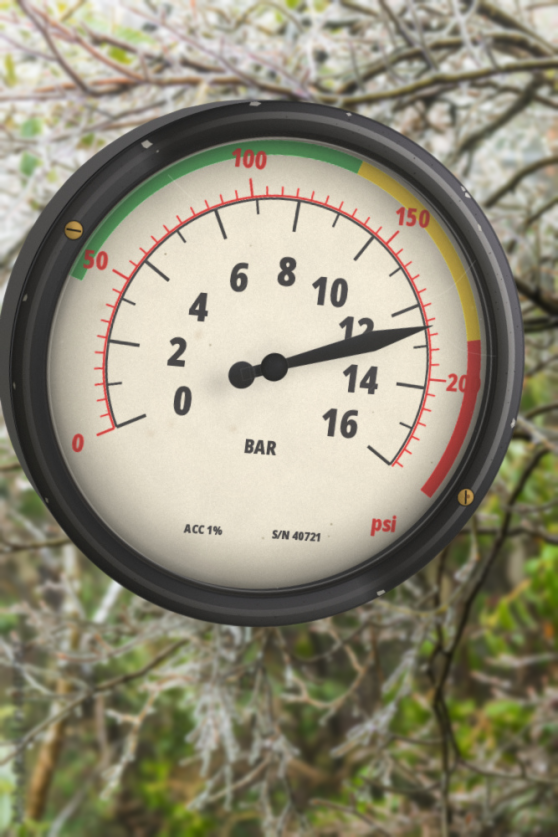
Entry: 12.5bar
